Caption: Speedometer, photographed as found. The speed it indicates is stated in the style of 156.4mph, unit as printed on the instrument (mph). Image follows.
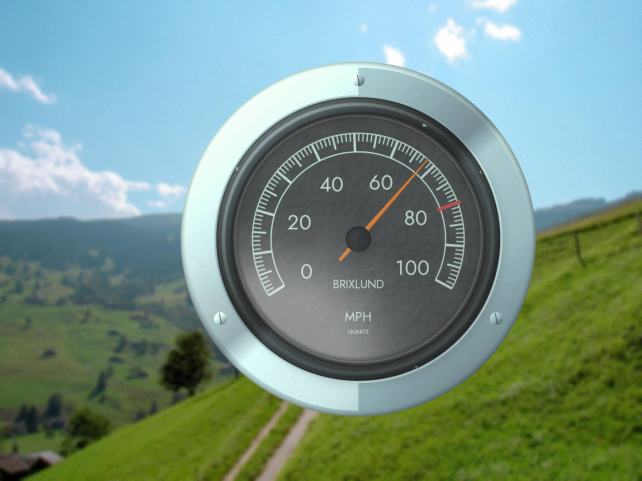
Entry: 68mph
